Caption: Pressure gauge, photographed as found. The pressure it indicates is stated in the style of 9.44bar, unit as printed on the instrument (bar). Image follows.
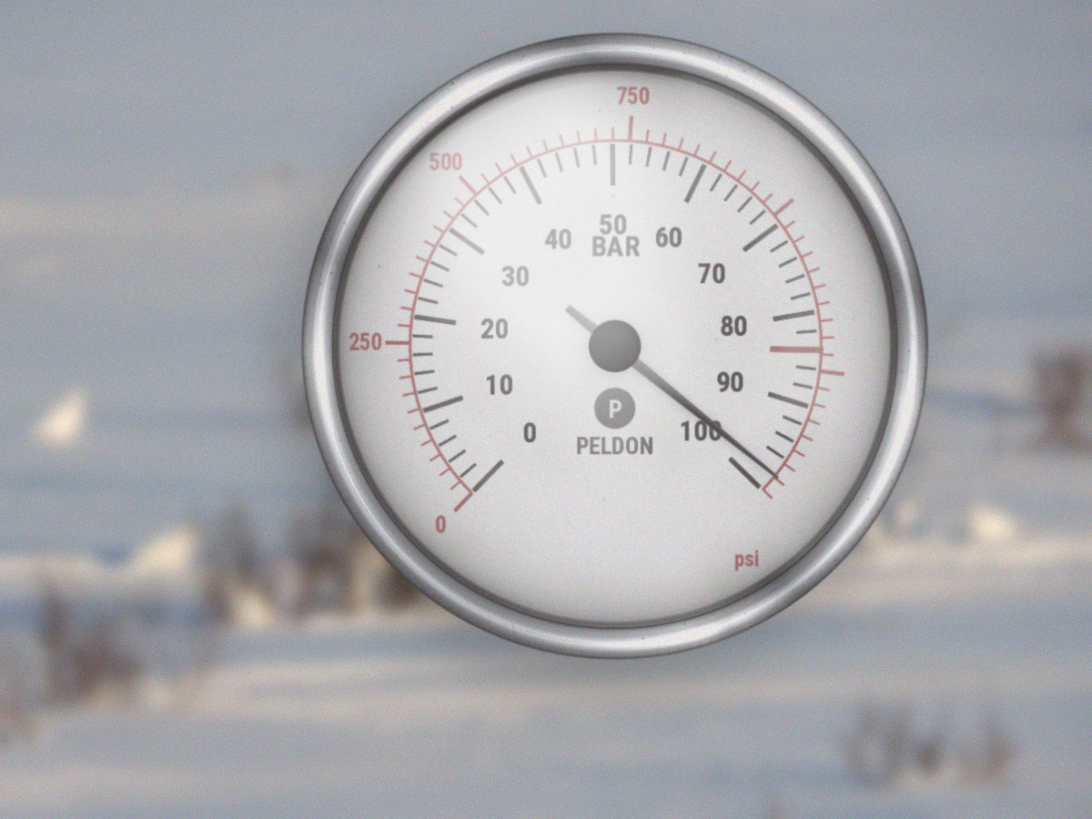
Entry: 98bar
